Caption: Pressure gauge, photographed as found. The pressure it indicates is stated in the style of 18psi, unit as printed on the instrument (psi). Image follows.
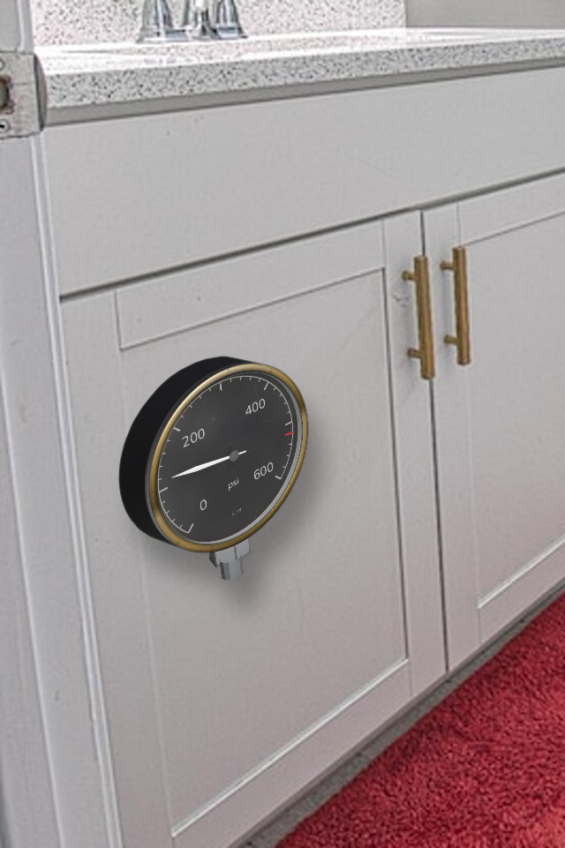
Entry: 120psi
